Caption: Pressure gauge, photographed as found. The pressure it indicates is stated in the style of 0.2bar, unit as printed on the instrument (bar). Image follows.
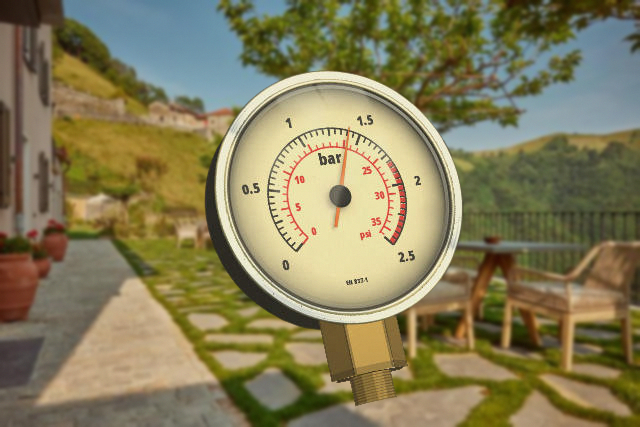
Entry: 1.4bar
